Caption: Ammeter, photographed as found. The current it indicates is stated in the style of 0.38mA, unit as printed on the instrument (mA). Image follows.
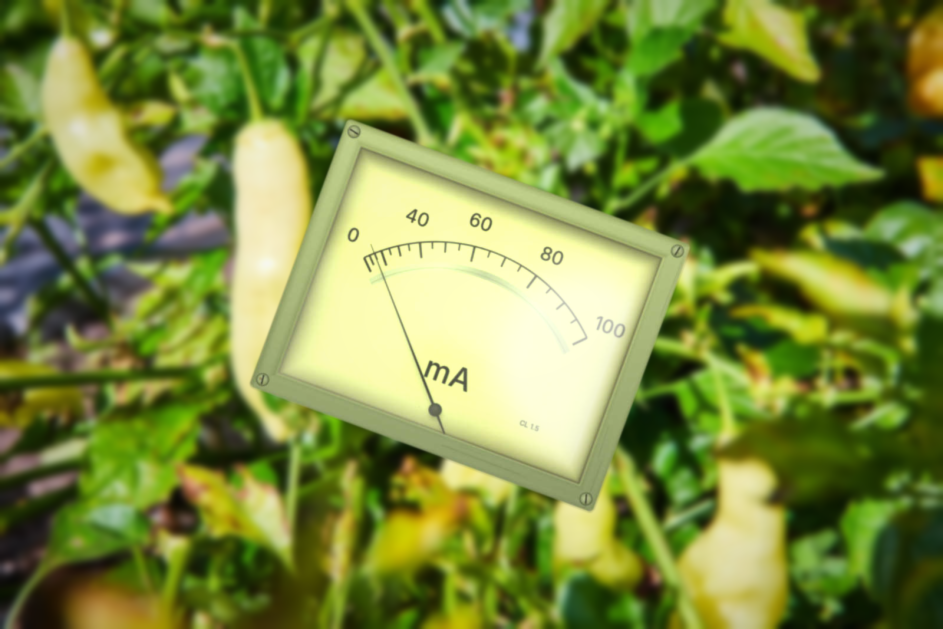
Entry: 15mA
